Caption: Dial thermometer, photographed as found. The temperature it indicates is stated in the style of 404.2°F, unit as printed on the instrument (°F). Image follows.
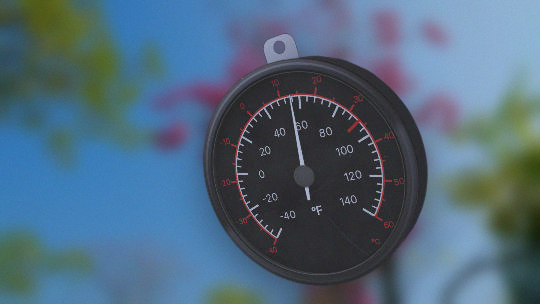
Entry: 56°F
